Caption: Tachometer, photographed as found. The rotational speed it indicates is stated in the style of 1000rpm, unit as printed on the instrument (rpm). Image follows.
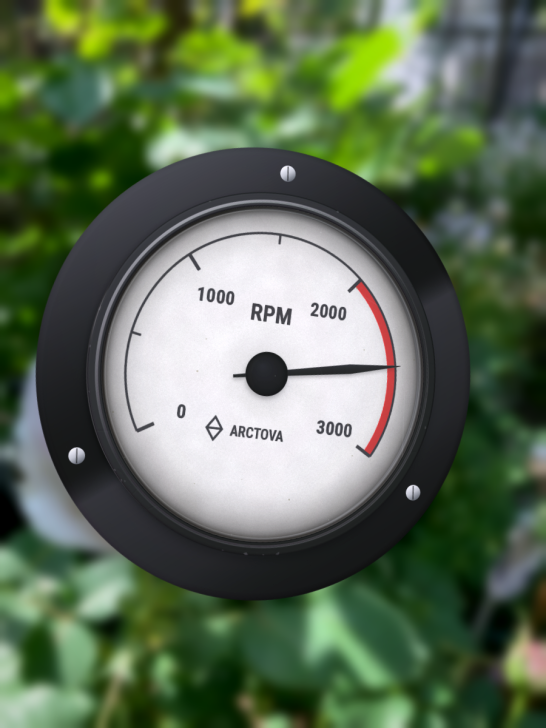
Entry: 2500rpm
